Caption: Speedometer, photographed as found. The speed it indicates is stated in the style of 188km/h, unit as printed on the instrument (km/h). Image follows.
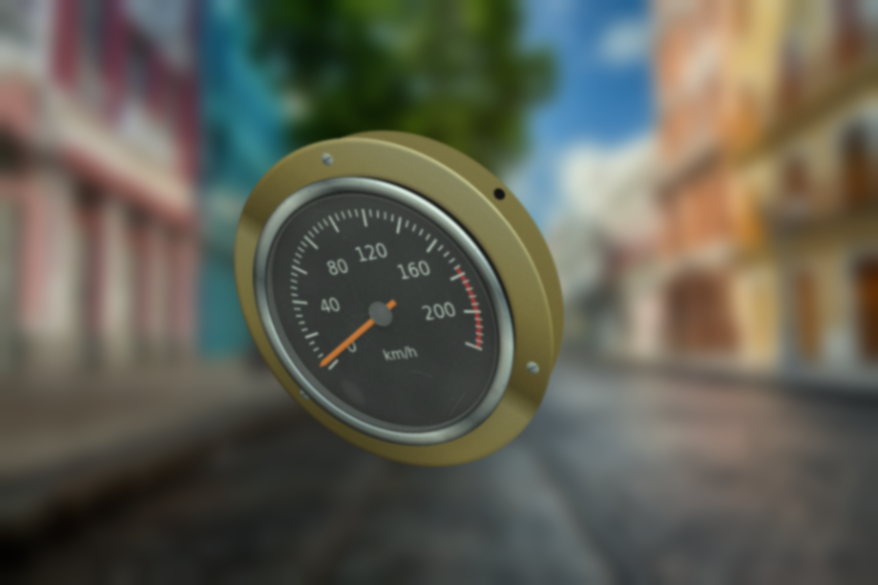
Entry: 4km/h
